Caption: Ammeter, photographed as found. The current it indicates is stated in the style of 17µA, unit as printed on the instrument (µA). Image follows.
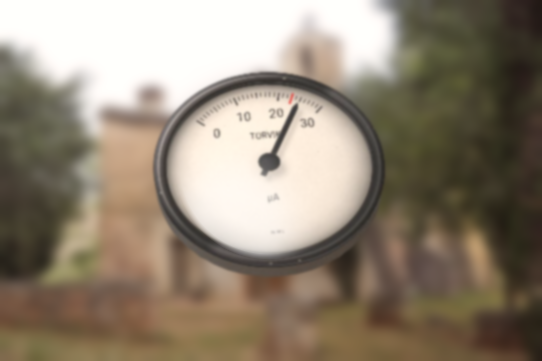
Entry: 25µA
